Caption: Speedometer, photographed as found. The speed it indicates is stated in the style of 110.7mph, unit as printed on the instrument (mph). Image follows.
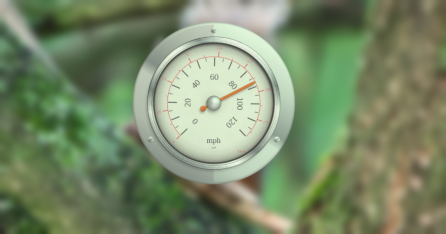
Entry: 87.5mph
